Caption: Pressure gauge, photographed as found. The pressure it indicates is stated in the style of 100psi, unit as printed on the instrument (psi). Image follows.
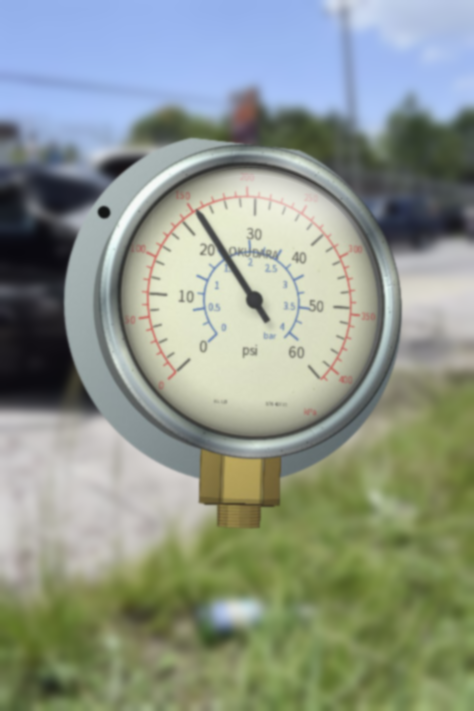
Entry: 22psi
